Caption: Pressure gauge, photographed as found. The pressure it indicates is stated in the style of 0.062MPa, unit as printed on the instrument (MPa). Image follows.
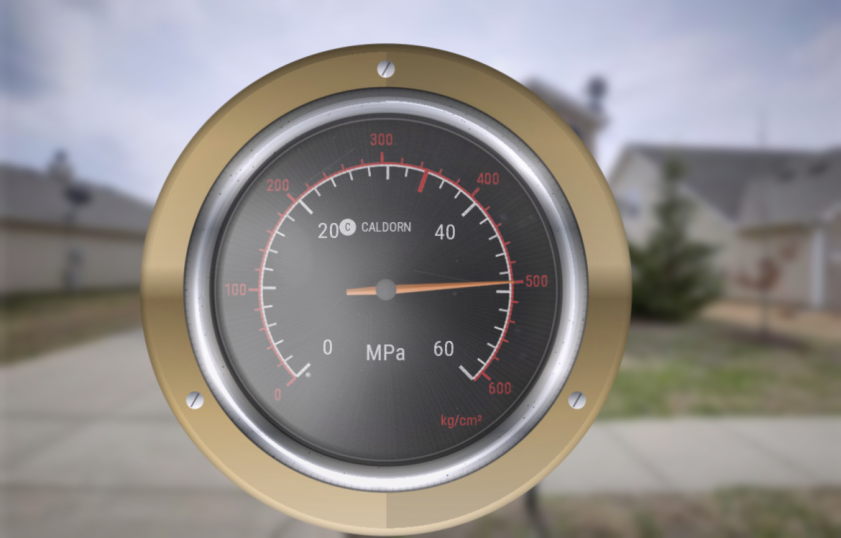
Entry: 49MPa
